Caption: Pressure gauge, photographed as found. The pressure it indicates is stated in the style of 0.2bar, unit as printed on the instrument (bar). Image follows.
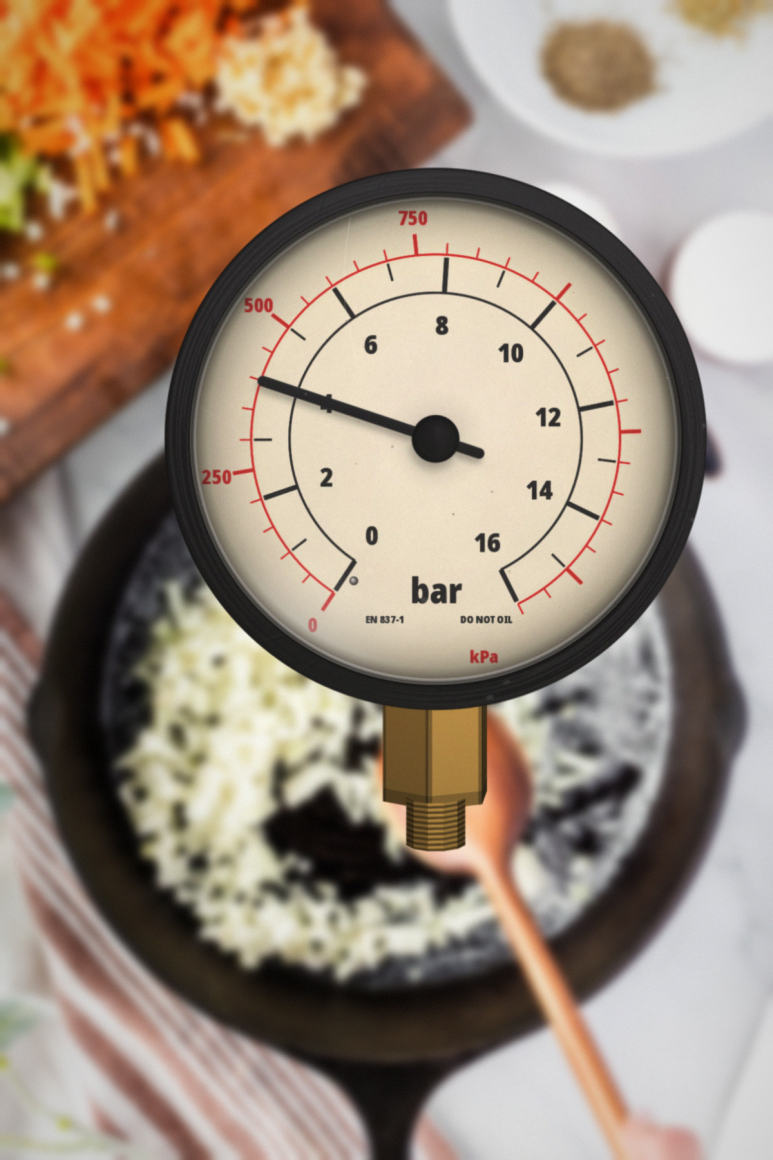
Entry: 4bar
